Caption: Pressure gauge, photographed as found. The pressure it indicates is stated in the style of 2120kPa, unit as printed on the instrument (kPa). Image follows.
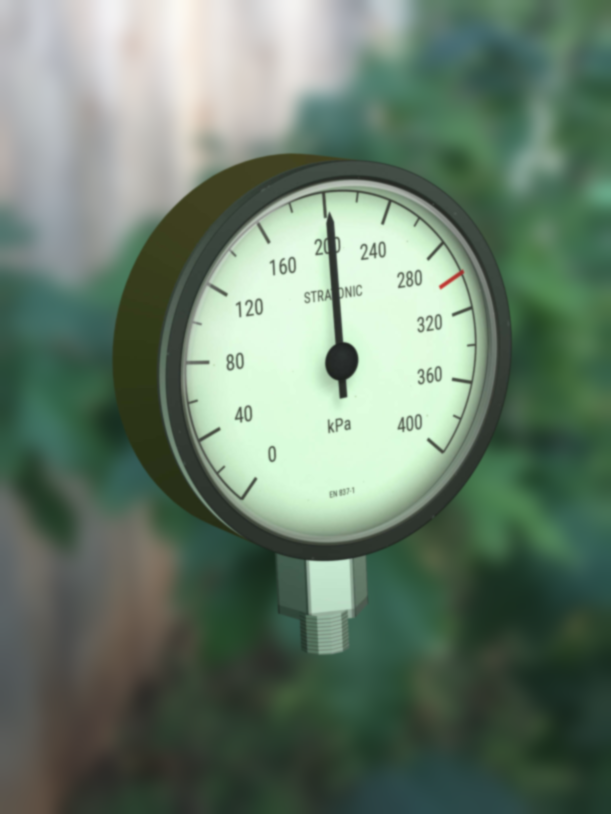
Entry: 200kPa
